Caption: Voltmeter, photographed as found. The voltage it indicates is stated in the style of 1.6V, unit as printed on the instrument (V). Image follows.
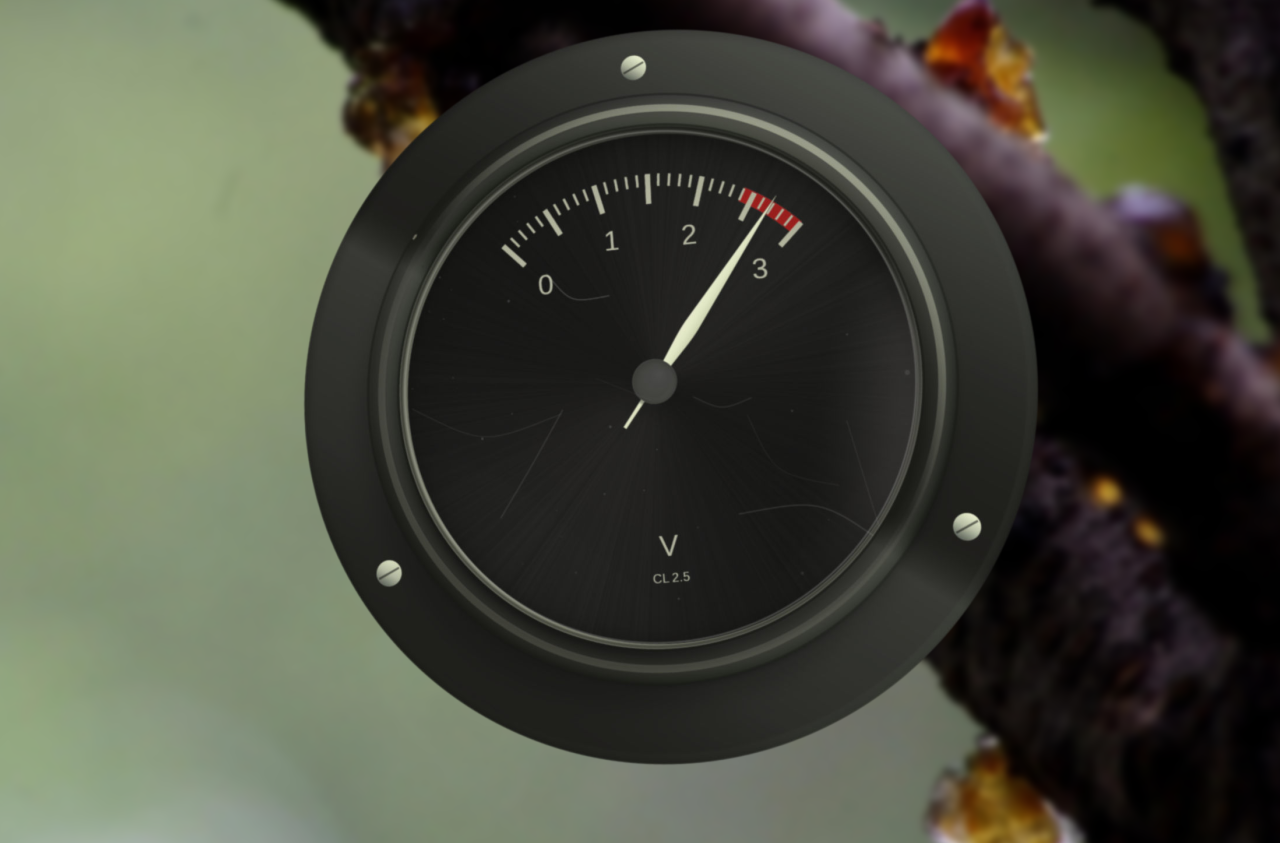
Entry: 2.7V
